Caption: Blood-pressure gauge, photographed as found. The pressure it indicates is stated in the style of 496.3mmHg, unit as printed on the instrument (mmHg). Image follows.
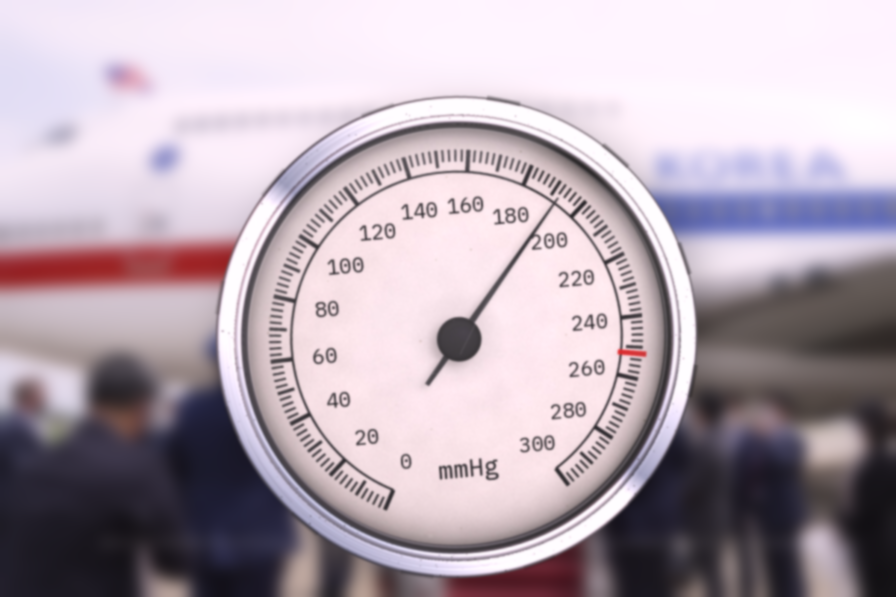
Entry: 192mmHg
